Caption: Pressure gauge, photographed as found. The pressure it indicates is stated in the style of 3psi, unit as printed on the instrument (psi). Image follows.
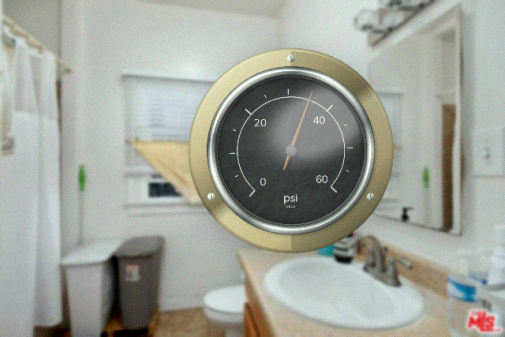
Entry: 35psi
